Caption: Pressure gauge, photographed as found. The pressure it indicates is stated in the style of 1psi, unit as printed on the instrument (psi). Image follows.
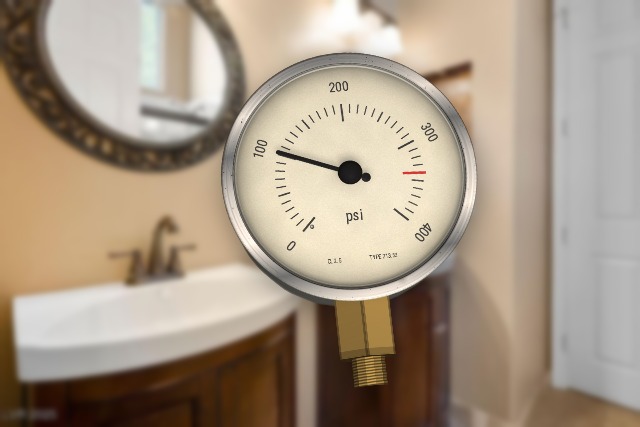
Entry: 100psi
